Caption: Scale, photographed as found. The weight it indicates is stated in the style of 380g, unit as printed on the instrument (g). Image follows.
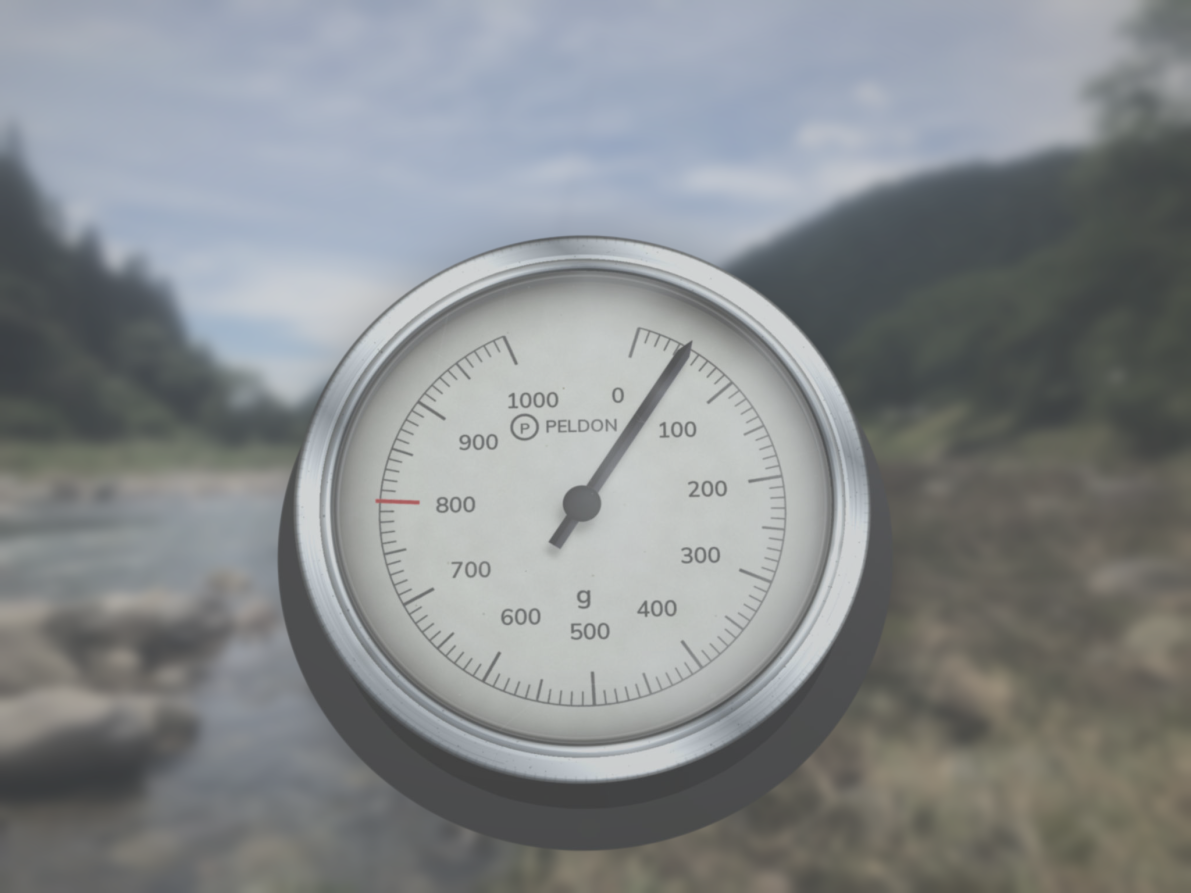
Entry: 50g
